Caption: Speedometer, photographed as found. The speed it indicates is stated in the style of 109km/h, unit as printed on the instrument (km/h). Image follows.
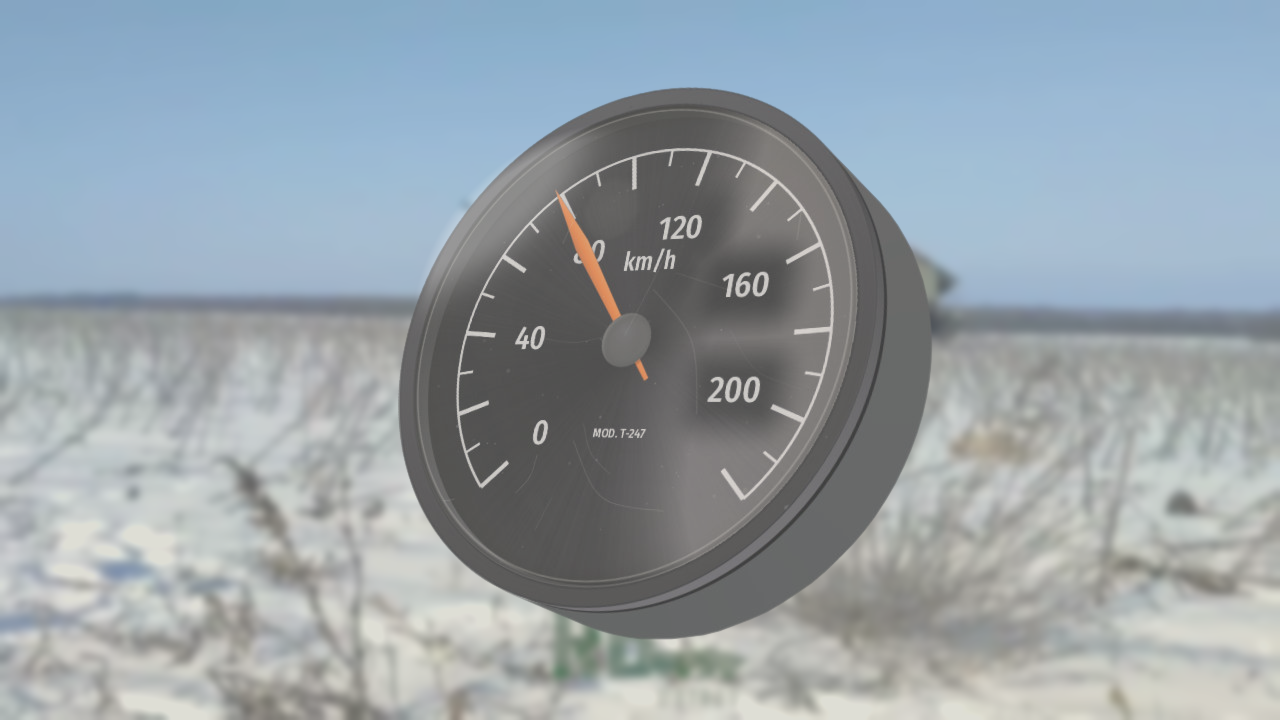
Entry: 80km/h
